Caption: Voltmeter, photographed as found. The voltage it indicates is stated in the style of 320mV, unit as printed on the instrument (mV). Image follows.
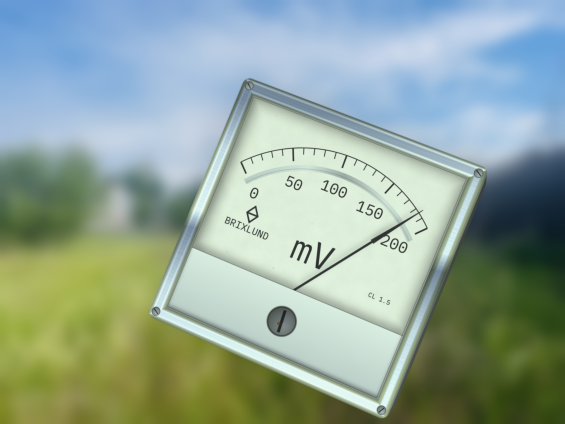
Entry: 185mV
